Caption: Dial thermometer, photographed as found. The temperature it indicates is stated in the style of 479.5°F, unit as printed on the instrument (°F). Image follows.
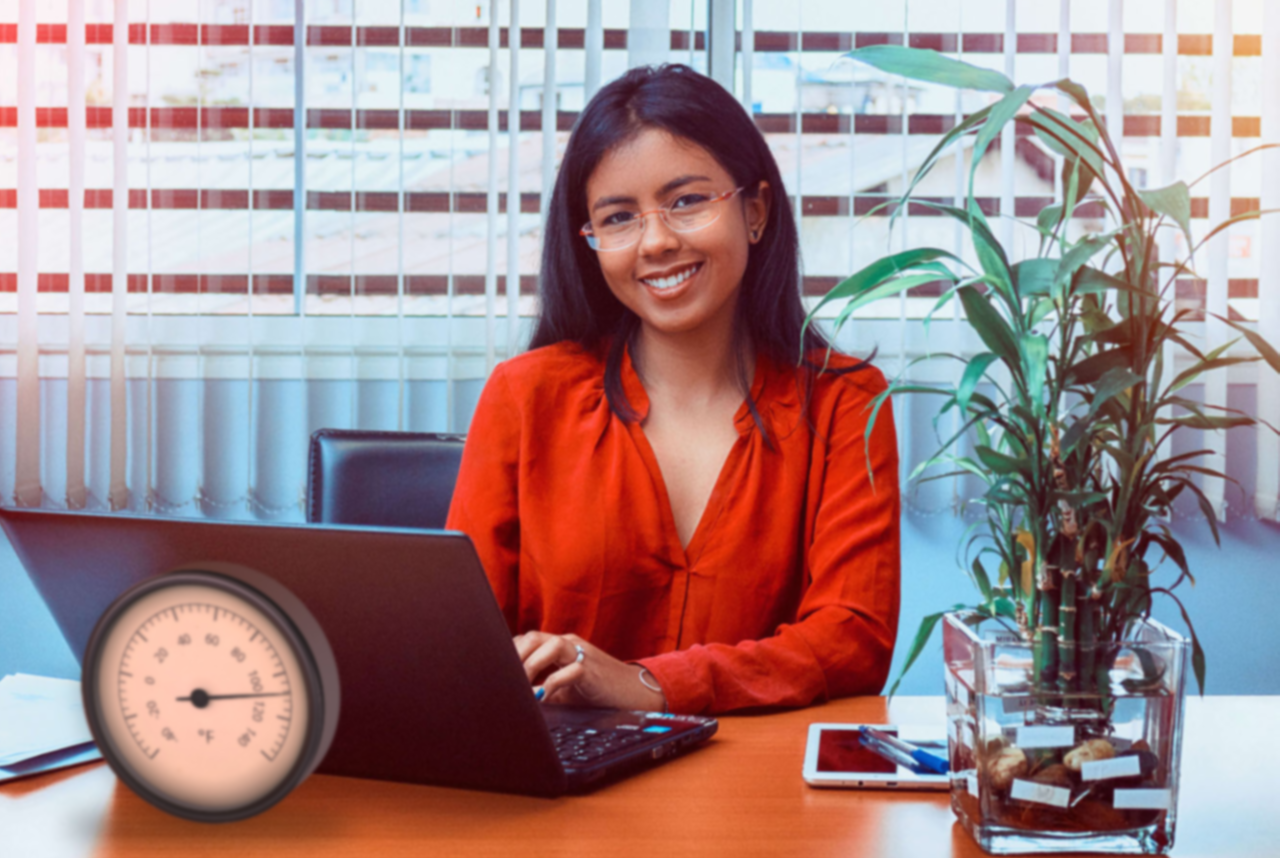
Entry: 108°F
